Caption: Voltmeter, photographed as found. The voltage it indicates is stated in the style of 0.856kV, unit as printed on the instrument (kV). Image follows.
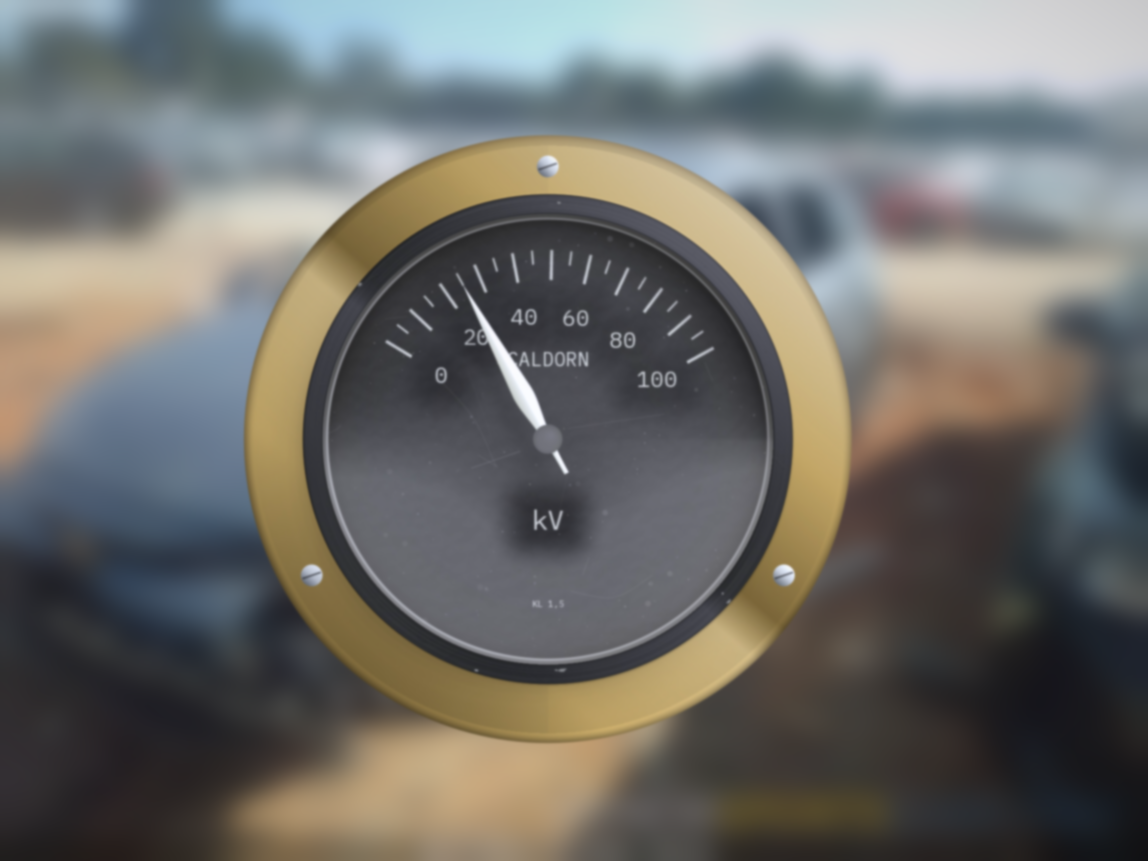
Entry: 25kV
